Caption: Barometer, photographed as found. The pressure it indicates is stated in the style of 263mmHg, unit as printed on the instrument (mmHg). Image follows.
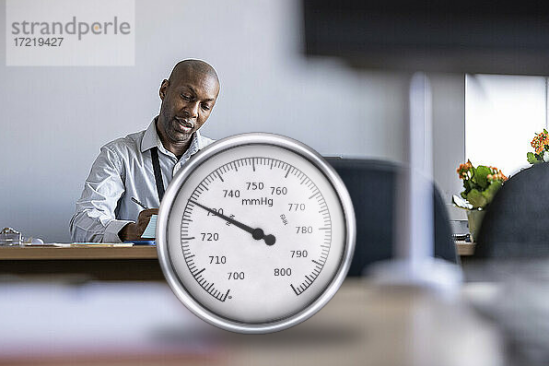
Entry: 730mmHg
